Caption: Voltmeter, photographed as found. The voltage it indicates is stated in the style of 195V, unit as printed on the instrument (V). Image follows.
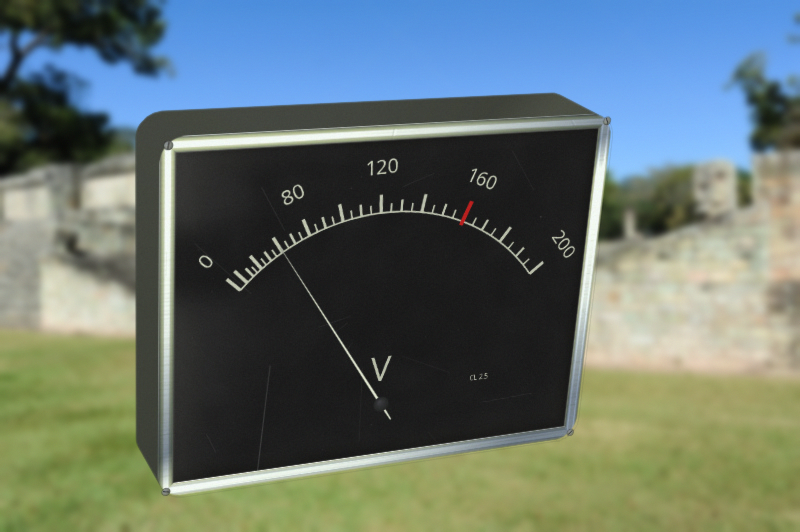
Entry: 60V
